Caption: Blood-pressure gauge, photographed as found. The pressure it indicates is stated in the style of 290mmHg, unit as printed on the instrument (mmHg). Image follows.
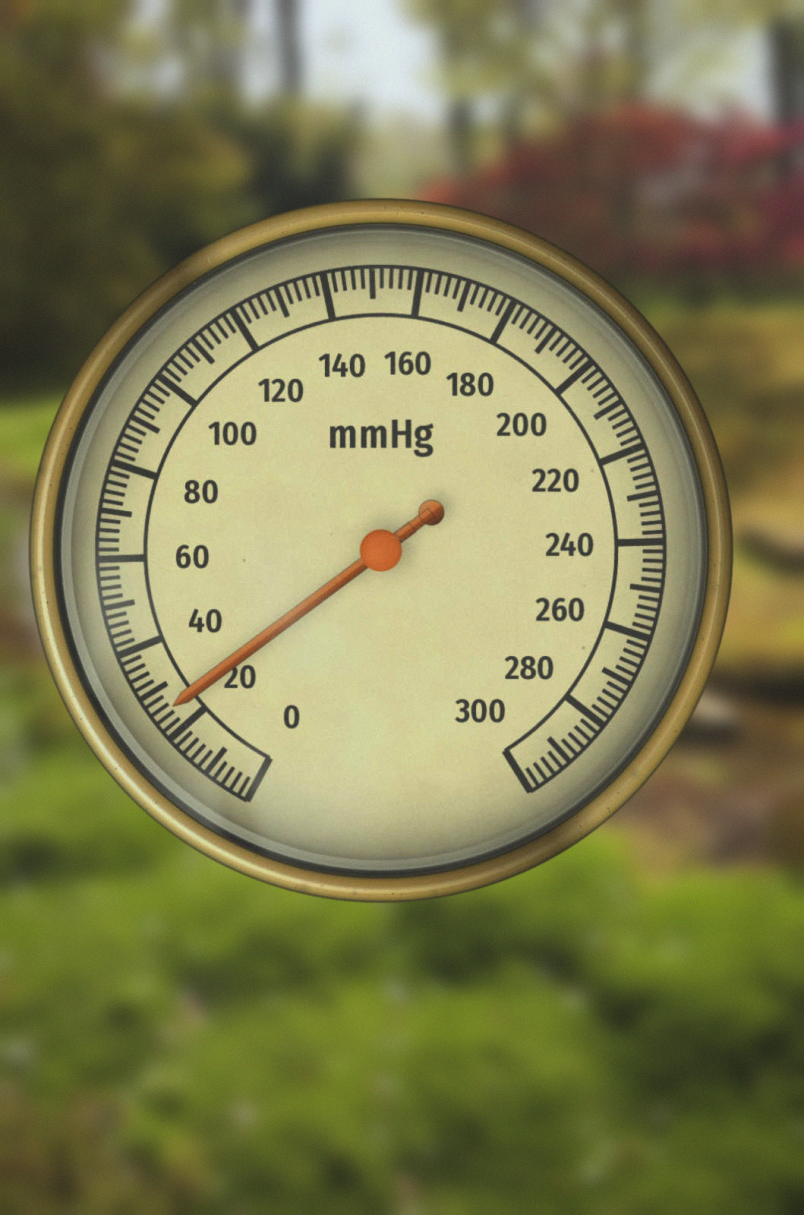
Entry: 25mmHg
